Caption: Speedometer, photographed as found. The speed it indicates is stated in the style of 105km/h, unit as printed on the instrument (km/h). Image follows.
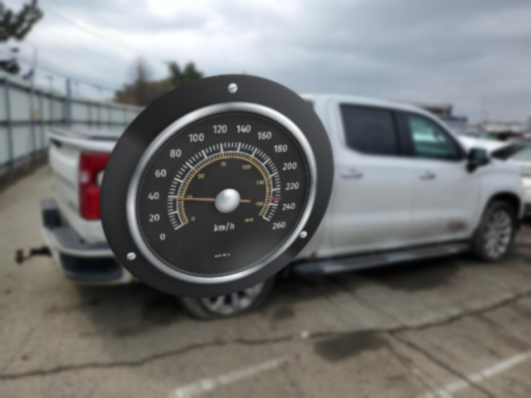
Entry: 40km/h
